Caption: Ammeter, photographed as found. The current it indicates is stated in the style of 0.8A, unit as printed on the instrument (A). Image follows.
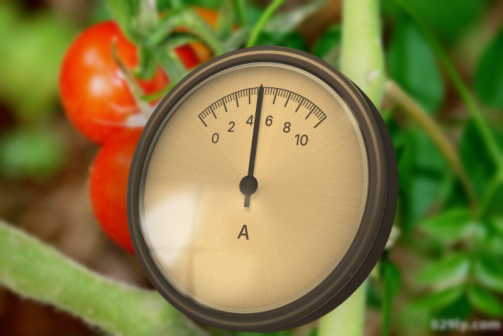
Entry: 5A
